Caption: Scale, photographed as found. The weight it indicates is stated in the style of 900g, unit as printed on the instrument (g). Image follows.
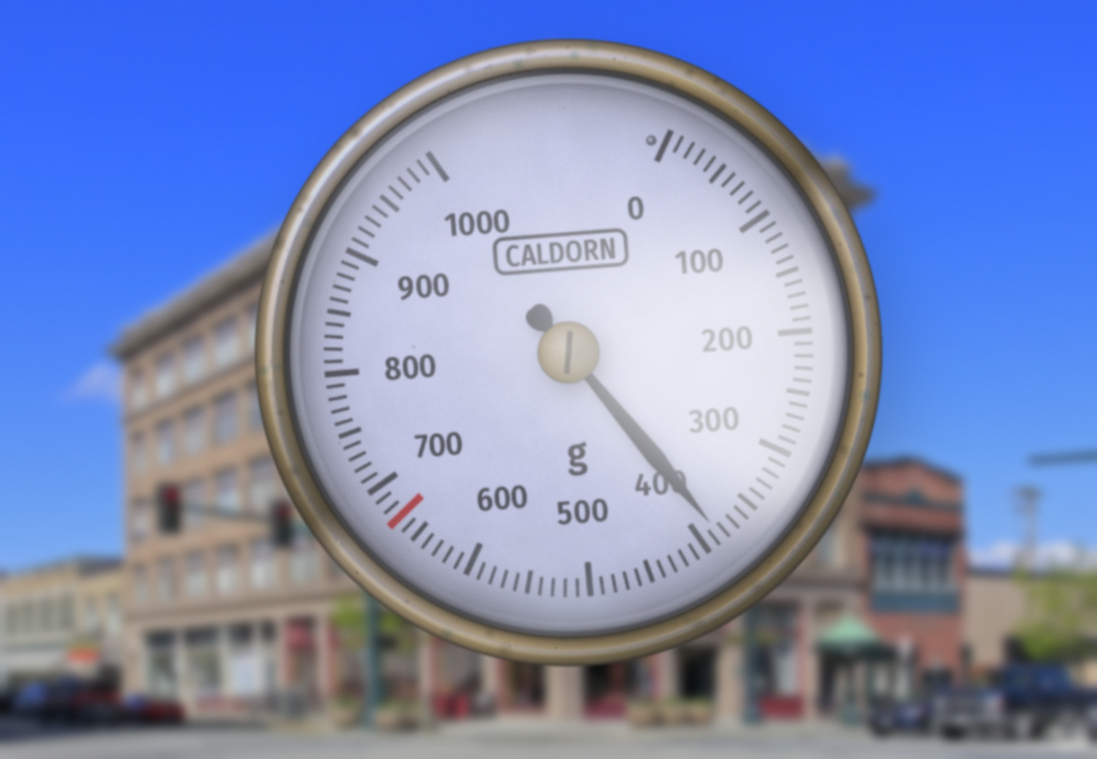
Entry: 385g
